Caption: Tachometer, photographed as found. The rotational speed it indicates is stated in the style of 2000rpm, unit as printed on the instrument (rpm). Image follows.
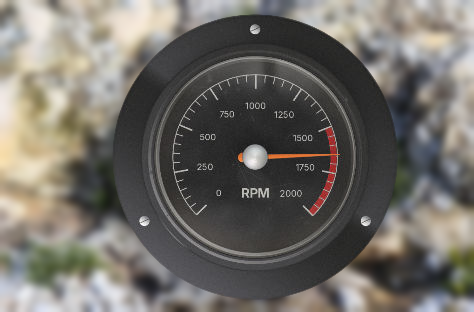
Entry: 1650rpm
